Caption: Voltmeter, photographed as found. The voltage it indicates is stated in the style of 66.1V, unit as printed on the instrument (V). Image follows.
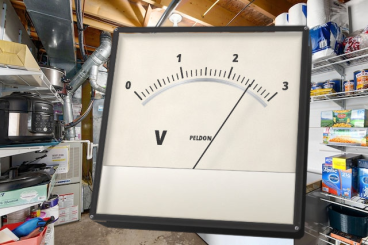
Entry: 2.5V
